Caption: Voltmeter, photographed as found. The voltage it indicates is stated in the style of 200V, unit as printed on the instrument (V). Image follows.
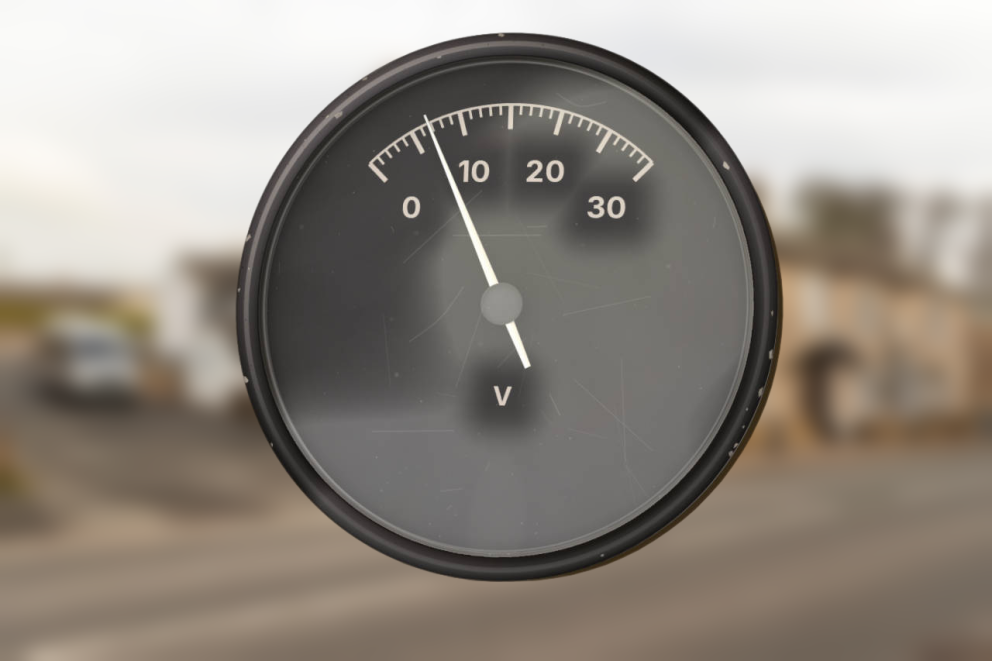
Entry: 7V
